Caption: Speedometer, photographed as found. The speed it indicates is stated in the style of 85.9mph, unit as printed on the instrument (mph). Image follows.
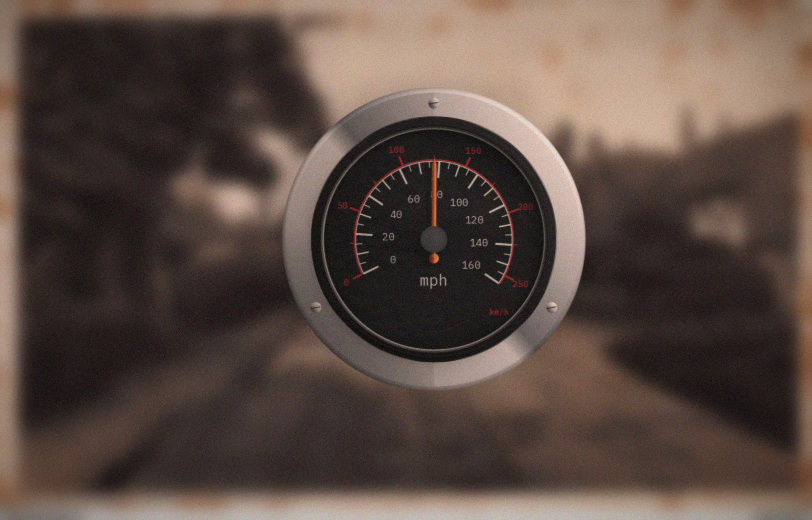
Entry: 77.5mph
